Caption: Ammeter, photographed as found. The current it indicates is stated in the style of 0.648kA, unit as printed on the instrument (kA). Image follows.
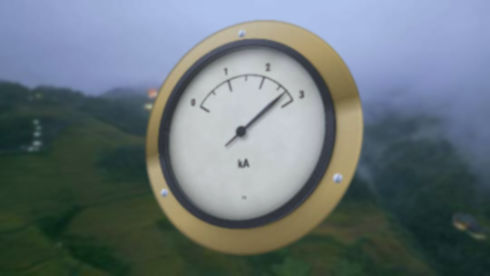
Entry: 2.75kA
